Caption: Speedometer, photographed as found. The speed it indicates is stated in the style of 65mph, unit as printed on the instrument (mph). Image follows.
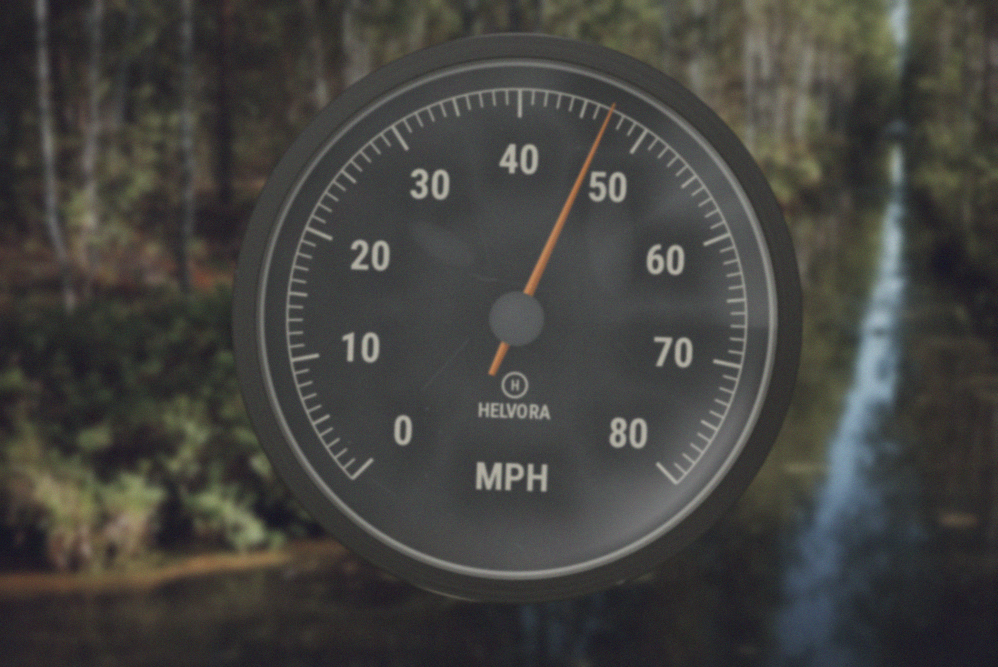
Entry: 47mph
